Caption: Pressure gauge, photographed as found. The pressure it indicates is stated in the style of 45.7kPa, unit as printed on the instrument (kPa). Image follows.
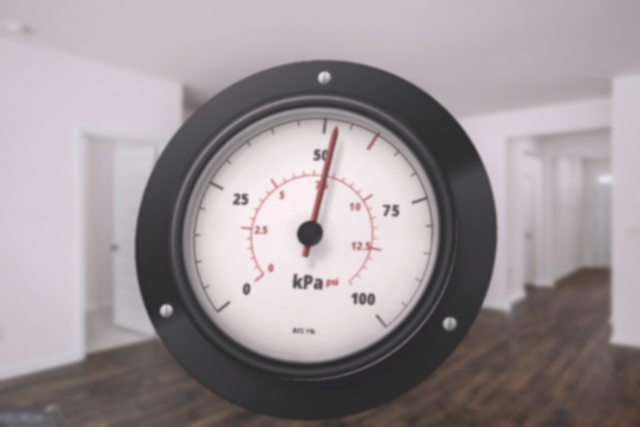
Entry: 52.5kPa
